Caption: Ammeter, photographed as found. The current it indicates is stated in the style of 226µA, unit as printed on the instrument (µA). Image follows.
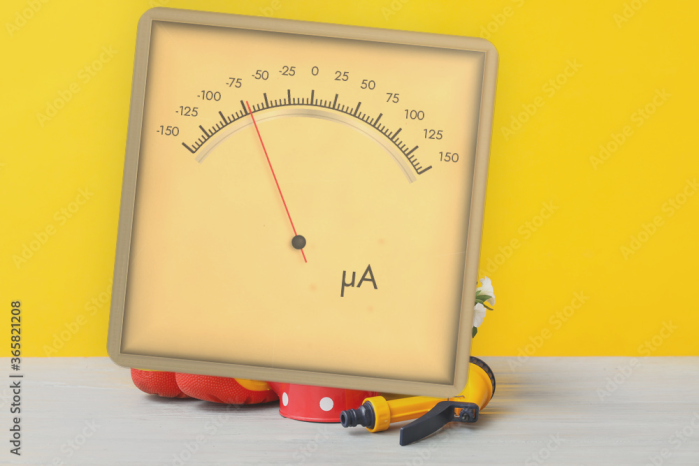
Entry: -70µA
